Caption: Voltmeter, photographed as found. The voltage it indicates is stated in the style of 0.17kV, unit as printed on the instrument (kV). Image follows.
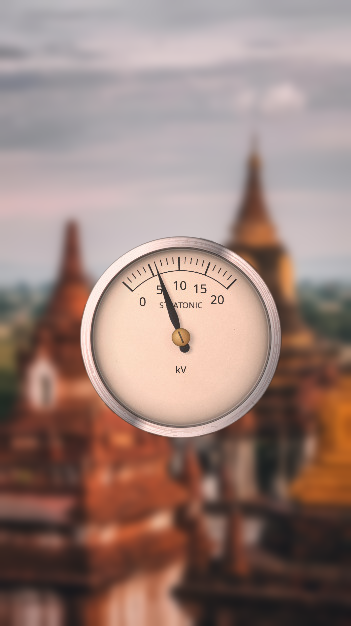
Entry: 6kV
